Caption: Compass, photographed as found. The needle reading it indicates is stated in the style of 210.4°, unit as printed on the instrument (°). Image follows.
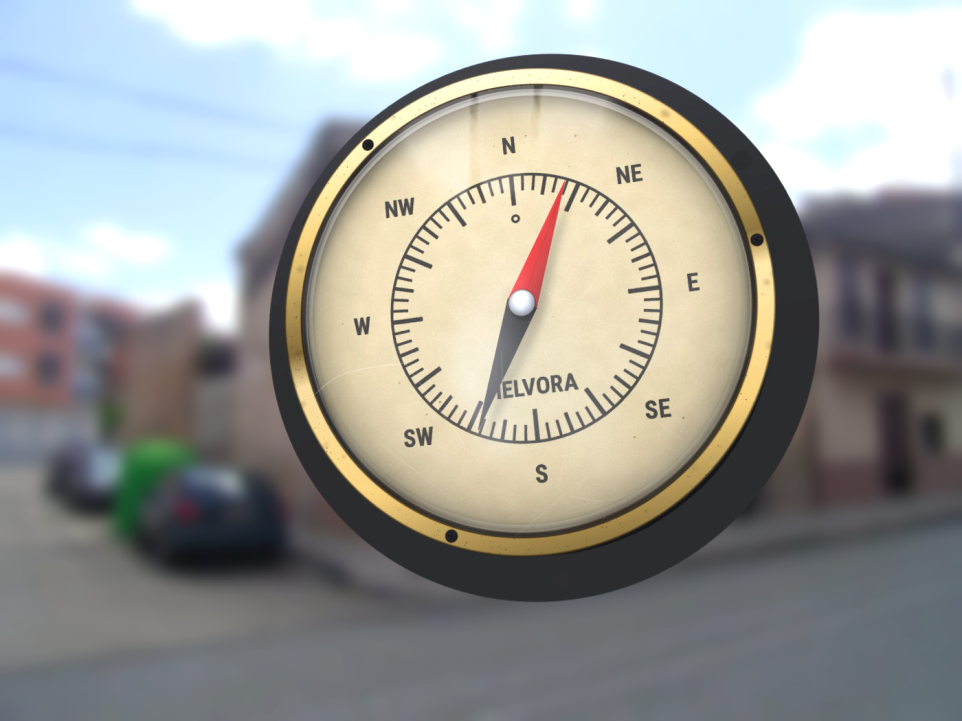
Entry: 25°
